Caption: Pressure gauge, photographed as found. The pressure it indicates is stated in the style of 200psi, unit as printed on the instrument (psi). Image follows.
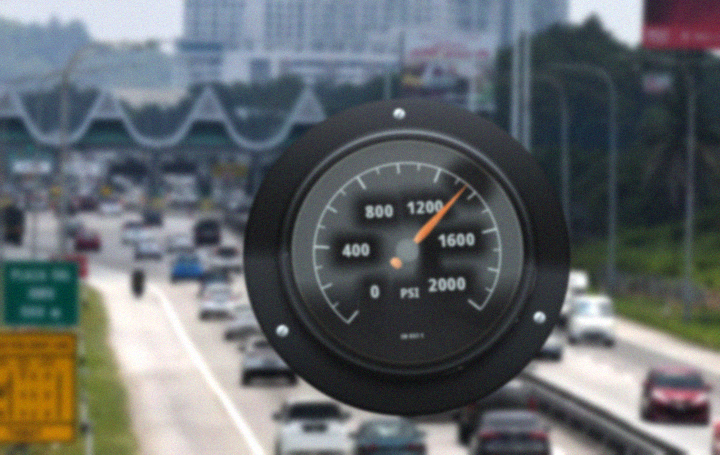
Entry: 1350psi
